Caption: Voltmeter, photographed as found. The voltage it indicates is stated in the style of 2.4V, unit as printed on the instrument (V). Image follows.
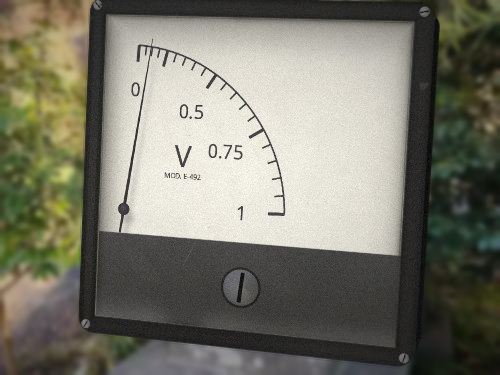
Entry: 0.15V
